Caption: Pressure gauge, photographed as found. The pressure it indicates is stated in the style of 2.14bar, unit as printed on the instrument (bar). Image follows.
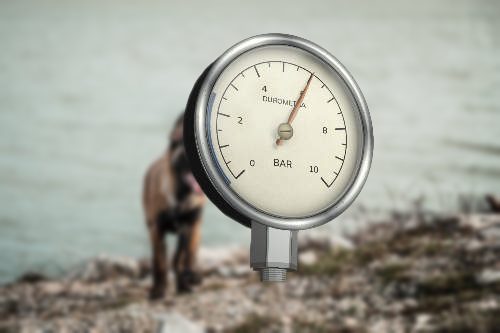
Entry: 6bar
